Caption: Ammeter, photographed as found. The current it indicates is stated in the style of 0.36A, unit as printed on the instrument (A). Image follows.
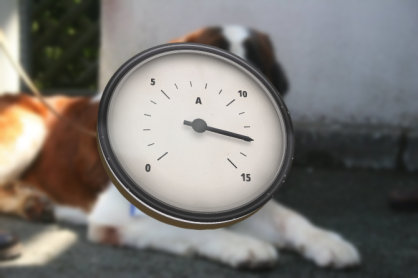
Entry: 13A
